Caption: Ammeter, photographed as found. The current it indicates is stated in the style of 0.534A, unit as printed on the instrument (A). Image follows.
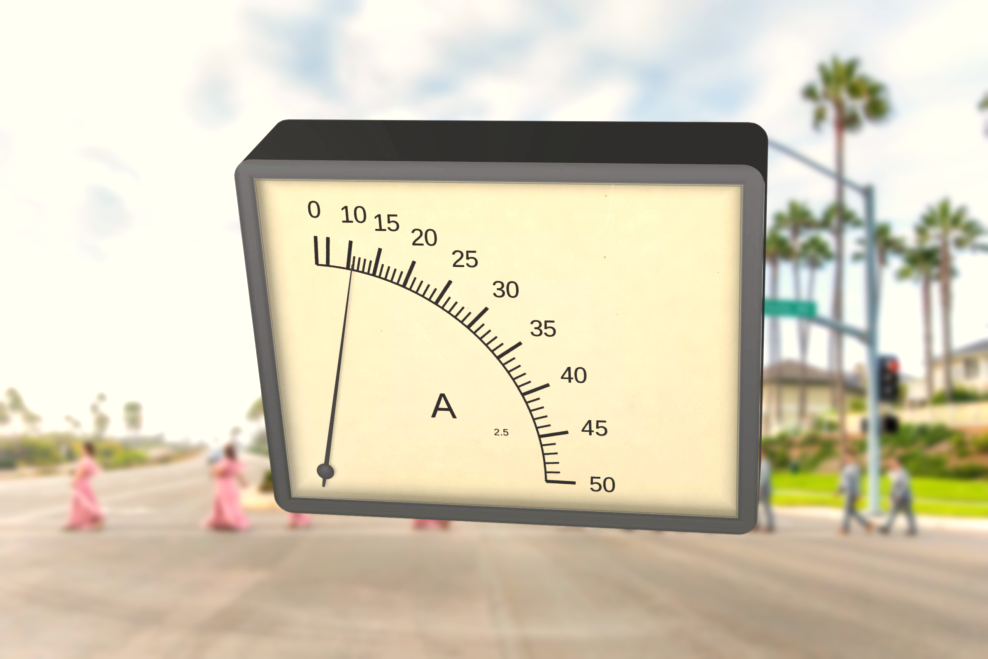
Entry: 11A
